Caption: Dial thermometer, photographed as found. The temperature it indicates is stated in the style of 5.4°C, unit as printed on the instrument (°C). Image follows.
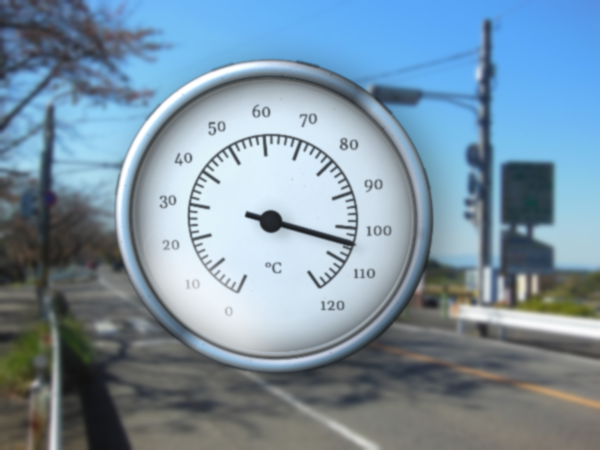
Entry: 104°C
